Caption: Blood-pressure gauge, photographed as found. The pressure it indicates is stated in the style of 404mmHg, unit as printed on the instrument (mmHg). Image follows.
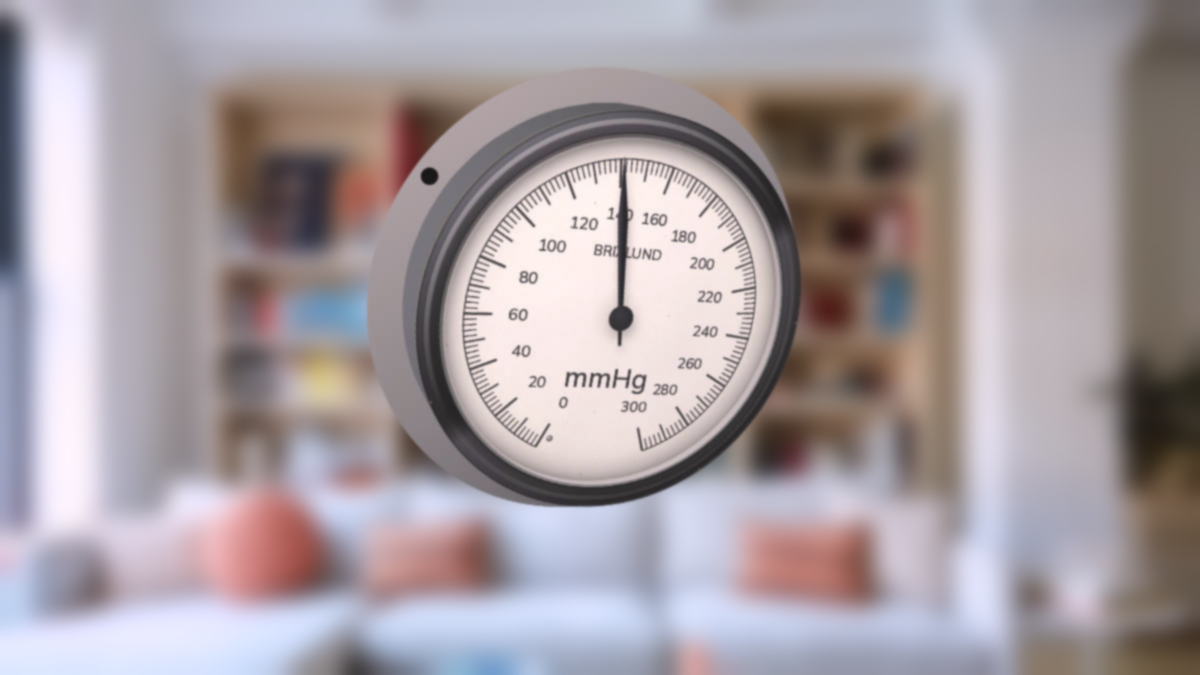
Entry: 140mmHg
